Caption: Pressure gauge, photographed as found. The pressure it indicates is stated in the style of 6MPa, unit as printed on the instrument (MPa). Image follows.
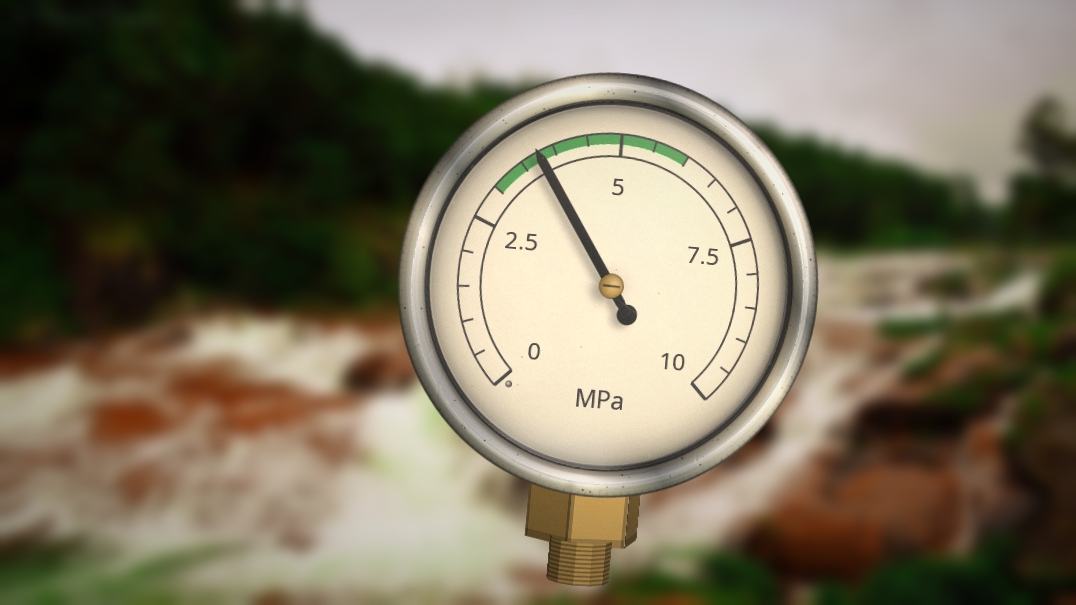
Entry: 3.75MPa
